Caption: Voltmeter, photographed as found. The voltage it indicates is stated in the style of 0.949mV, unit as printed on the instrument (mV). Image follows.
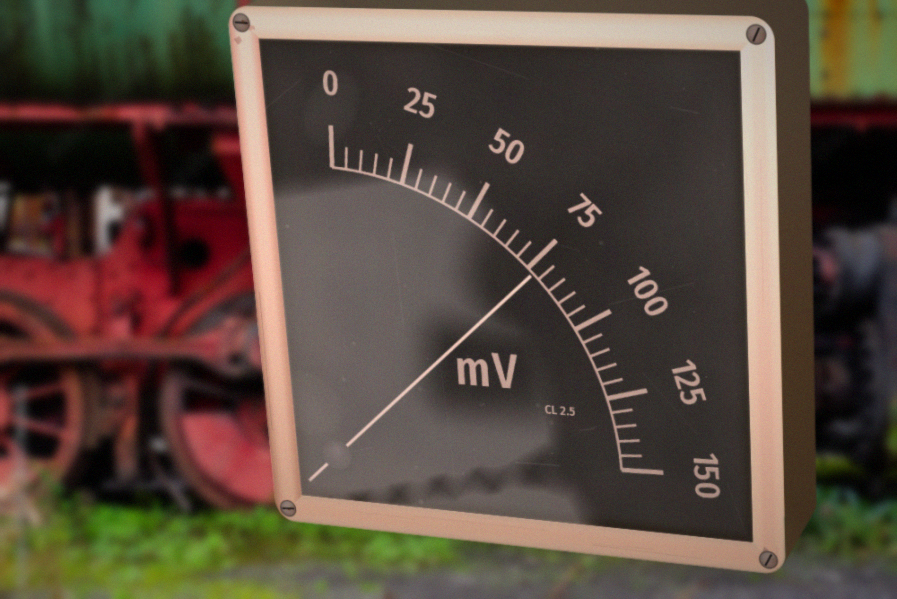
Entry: 77.5mV
